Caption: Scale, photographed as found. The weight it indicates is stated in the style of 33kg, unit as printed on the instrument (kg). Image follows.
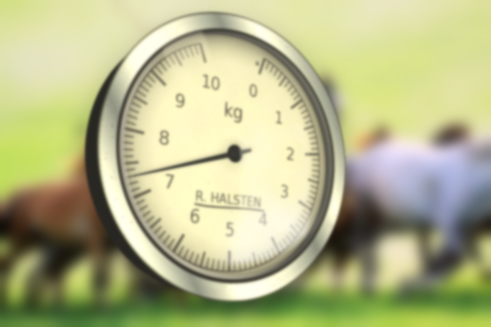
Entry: 7.3kg
